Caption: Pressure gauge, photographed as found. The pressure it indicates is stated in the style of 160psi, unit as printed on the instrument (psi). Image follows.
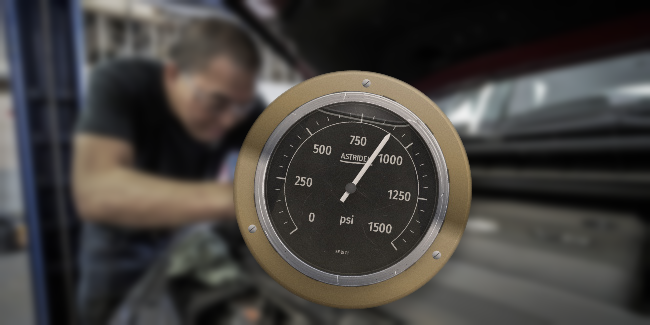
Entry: 900psi
